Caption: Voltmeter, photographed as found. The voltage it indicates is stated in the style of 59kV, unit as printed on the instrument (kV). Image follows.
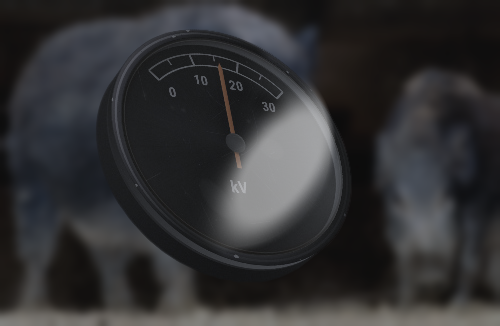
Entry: 15kV
